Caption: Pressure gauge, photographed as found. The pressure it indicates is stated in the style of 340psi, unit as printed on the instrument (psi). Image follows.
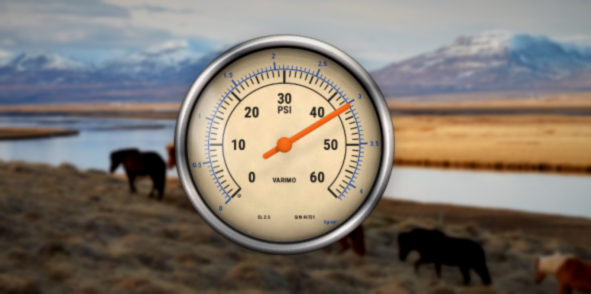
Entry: 43psi
